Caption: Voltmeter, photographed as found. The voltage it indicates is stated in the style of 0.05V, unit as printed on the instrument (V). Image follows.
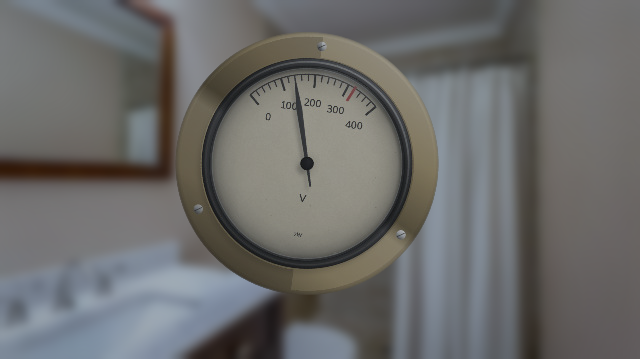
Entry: 140V
